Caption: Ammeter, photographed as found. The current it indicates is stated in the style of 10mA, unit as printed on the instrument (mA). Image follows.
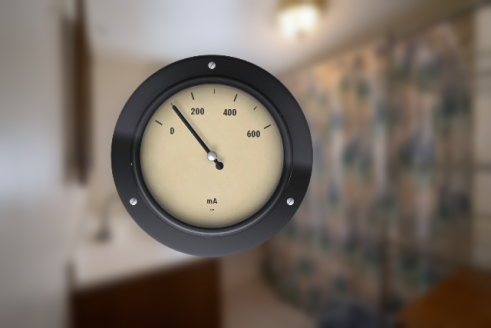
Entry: 100mA
